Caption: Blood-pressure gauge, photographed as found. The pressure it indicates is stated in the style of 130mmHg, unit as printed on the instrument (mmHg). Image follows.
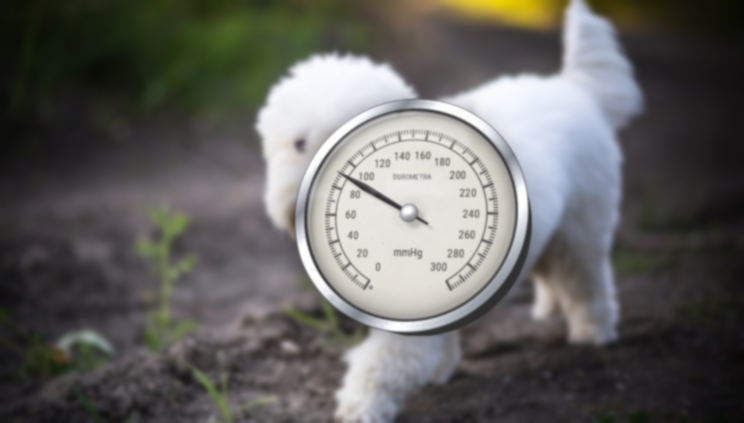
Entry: 90mmHg
